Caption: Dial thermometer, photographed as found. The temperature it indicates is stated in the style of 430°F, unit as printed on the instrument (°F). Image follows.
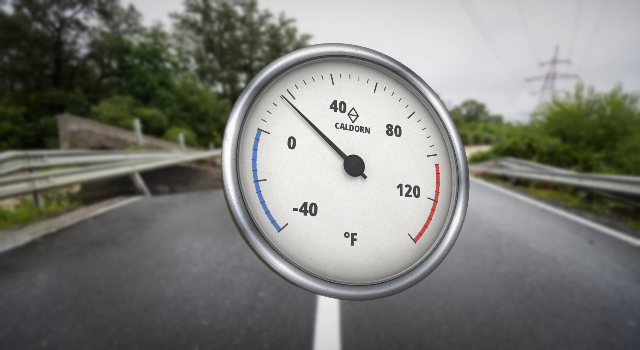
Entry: 16°F
